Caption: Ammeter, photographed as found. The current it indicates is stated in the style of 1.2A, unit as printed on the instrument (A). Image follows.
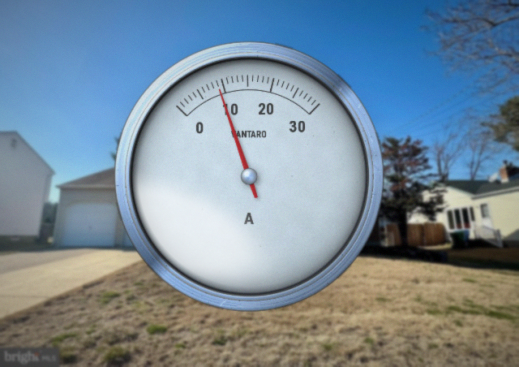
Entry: 9A
